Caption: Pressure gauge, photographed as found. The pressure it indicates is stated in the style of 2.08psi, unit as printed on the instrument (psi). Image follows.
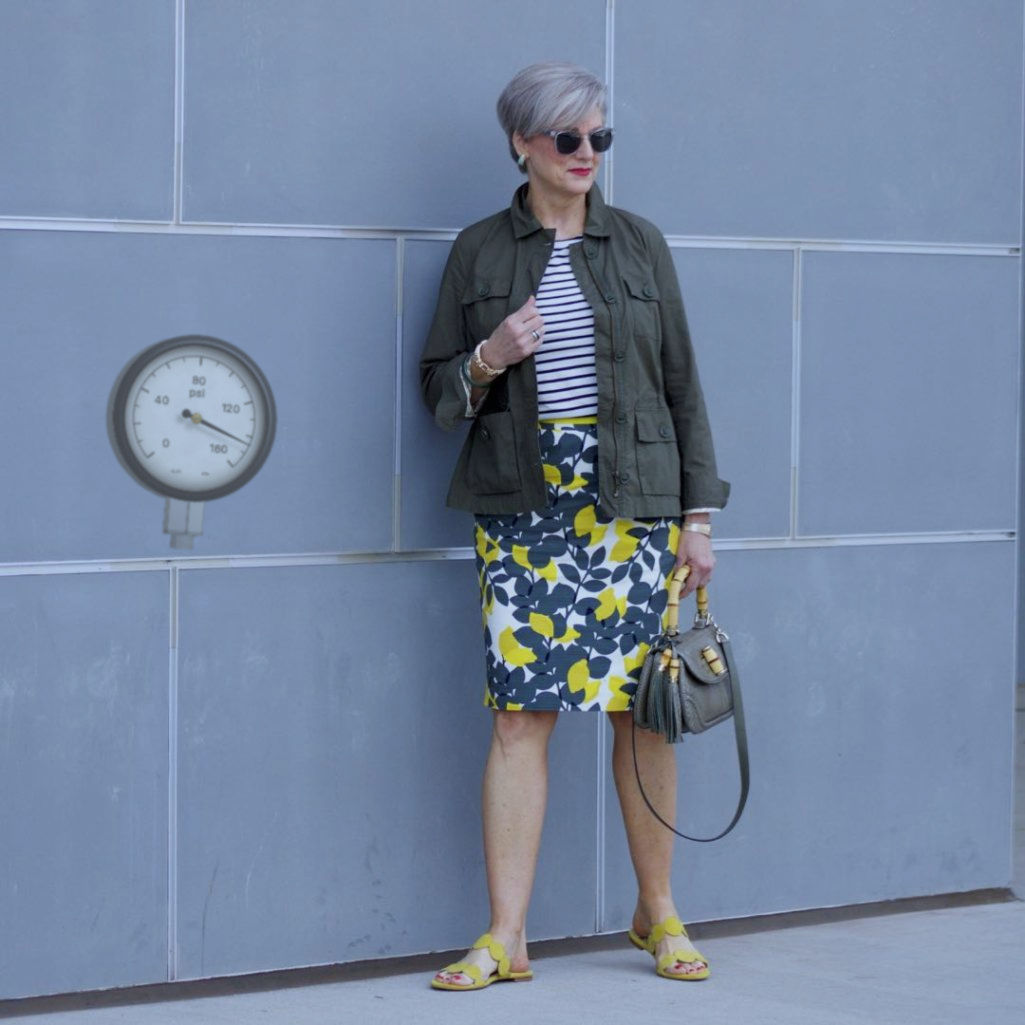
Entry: 145psi
